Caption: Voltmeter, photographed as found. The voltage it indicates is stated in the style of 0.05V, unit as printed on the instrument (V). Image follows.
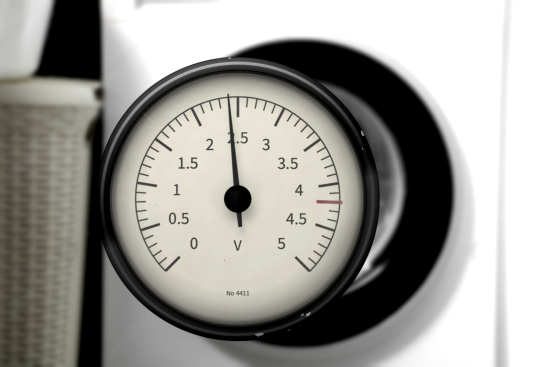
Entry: 2.4V
